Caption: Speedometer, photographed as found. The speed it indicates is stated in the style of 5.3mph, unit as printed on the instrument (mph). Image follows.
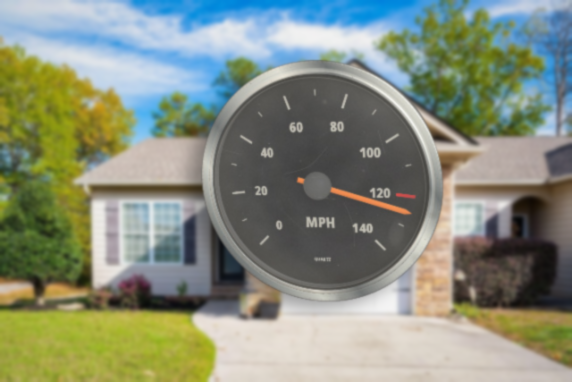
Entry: 125mph
